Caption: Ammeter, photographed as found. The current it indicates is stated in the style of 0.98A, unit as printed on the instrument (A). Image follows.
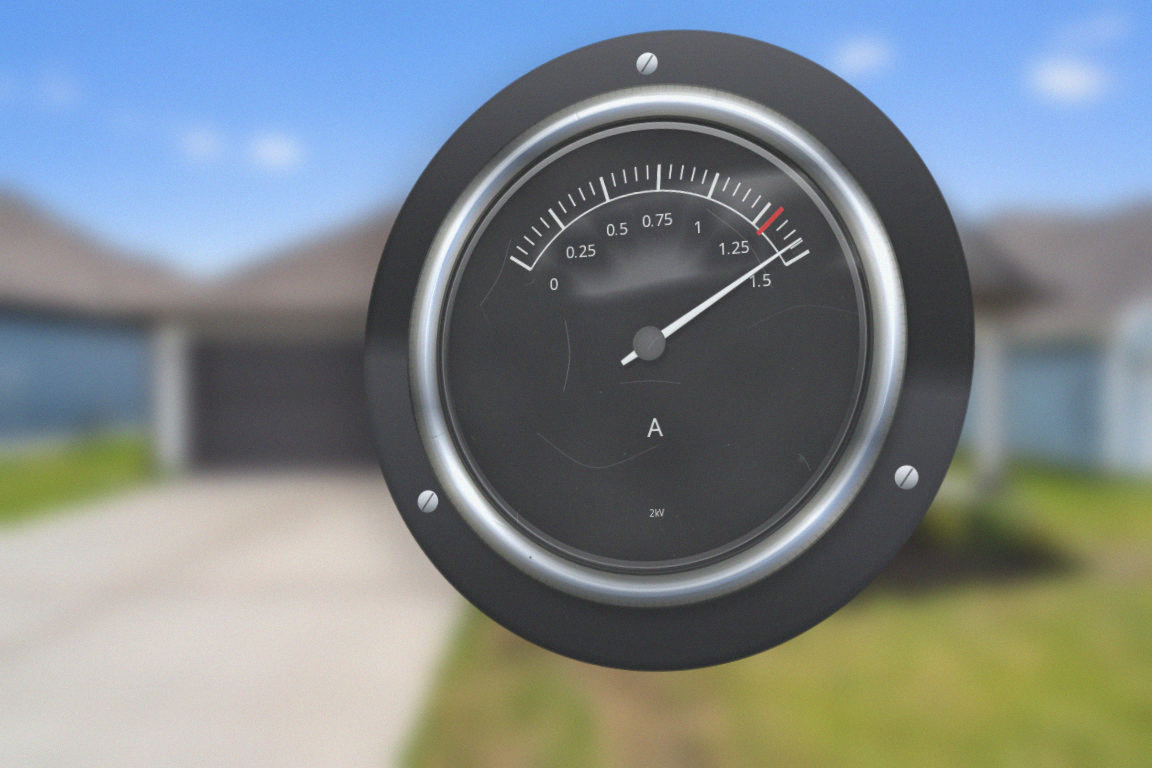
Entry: 1.45A
